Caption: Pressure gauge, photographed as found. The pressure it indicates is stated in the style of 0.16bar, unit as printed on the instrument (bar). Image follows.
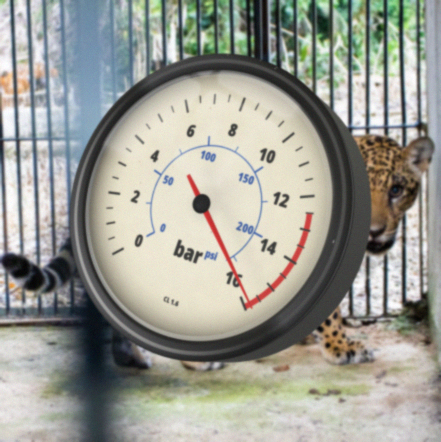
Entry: 15.75bar
